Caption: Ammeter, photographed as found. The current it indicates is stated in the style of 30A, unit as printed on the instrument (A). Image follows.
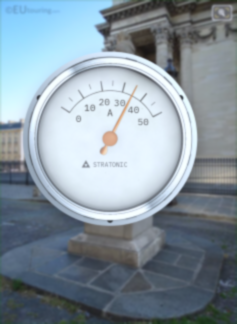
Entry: 35A
